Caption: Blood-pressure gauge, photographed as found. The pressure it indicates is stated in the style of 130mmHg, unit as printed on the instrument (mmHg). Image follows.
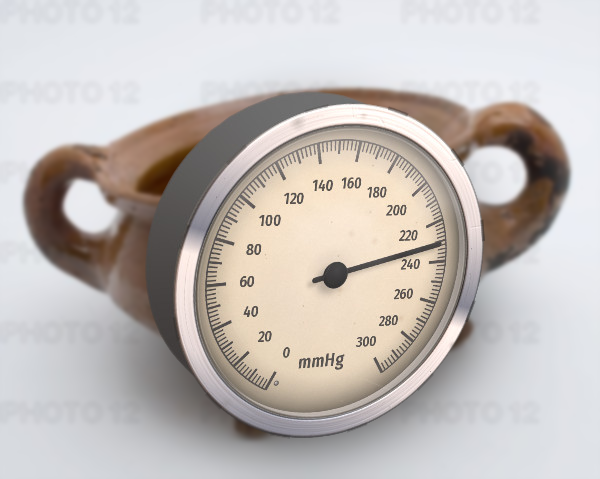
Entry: 230mmHg
